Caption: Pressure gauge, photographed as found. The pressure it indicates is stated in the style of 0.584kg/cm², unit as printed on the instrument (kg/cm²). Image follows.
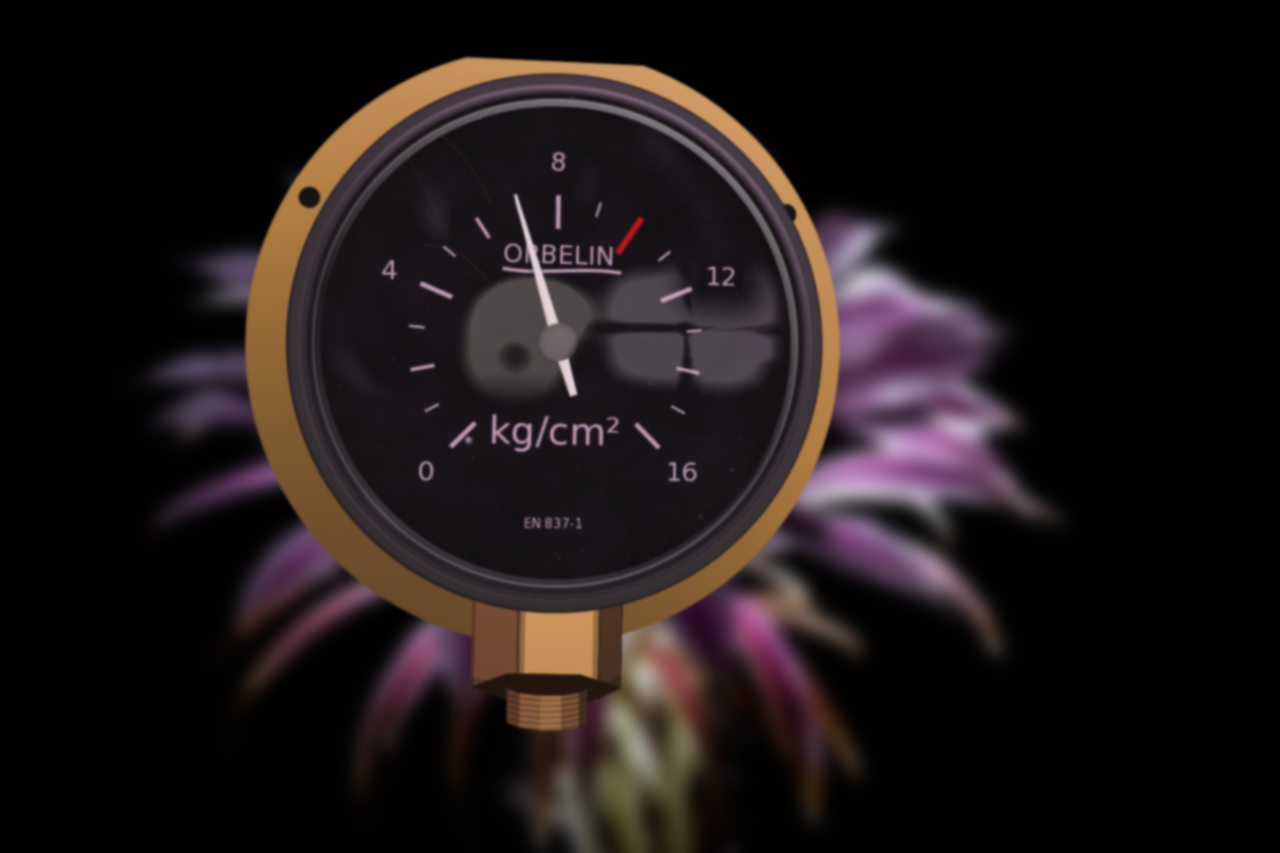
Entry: 7kg/cm²
